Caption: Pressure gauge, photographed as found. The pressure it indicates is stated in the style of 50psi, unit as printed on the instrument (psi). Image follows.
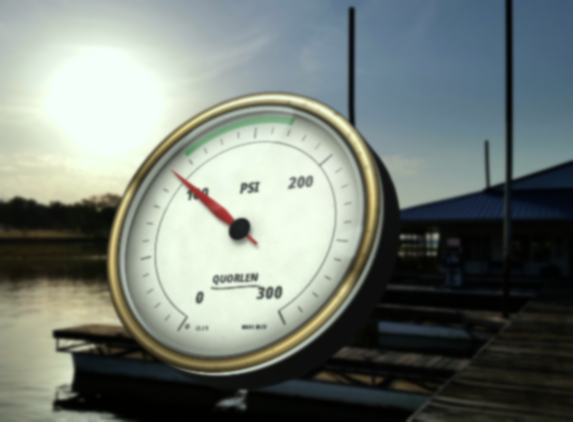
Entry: 100psi
